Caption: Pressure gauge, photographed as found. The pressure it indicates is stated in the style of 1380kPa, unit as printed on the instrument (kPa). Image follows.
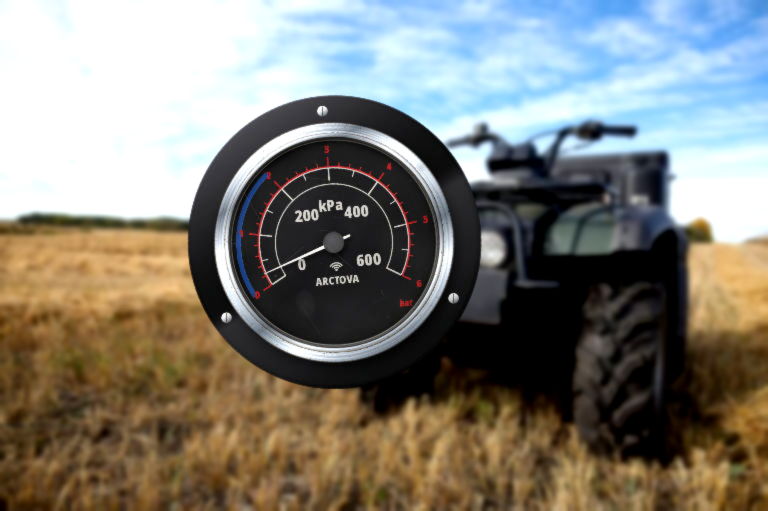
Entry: 25kPa
